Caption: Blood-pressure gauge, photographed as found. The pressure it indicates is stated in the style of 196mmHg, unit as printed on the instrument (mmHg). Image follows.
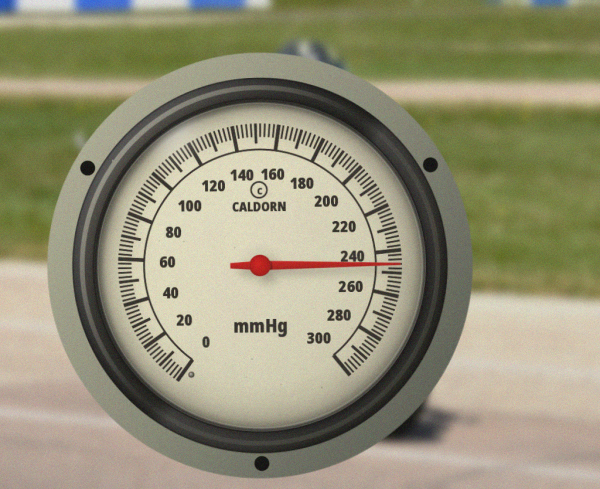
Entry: 246mmHg
